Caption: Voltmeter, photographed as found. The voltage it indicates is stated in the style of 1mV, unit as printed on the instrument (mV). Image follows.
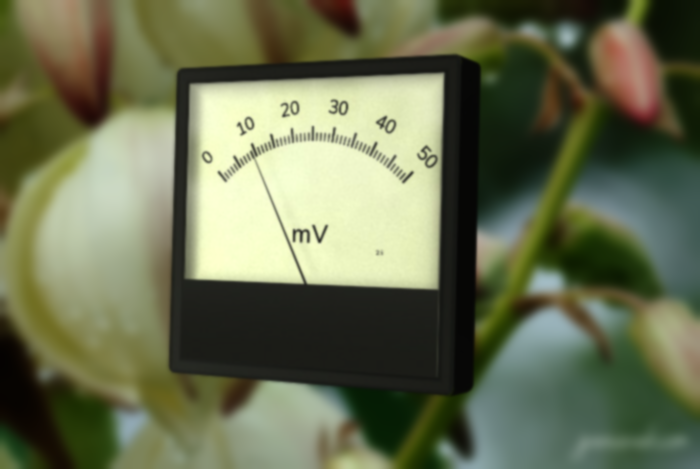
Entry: 10mV
